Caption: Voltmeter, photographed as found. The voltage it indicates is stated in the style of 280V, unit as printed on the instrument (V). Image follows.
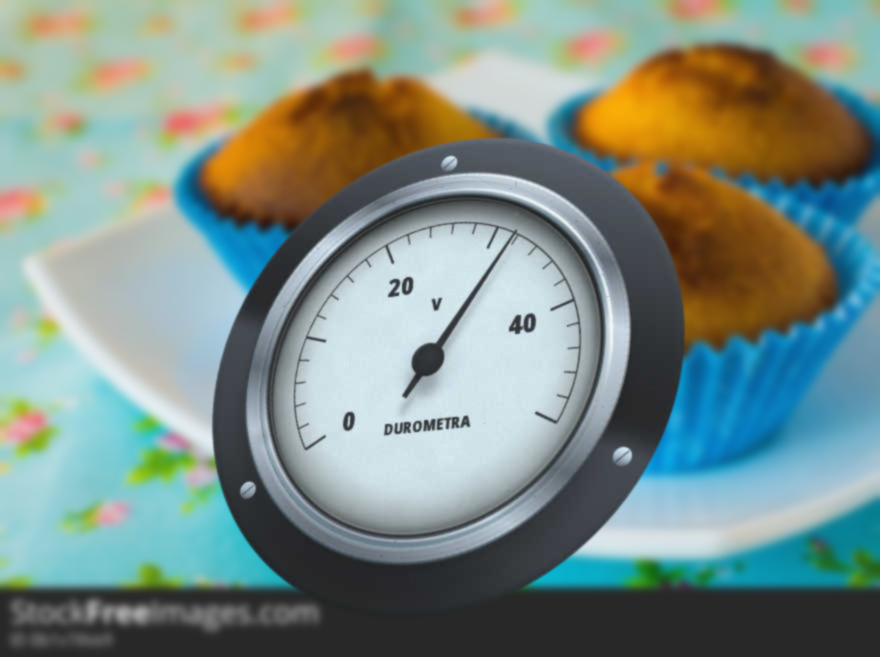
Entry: 32V
